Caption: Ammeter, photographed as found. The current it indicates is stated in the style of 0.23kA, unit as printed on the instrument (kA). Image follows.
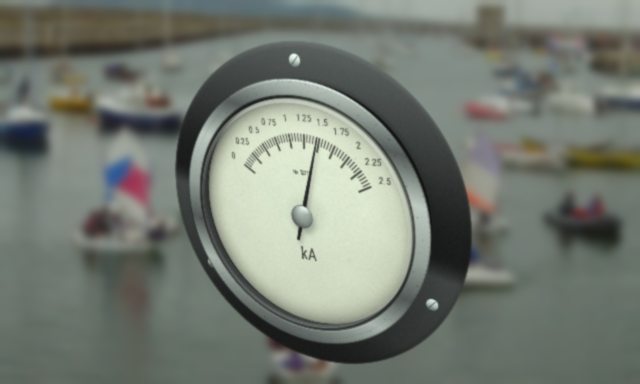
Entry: 1.5kA
